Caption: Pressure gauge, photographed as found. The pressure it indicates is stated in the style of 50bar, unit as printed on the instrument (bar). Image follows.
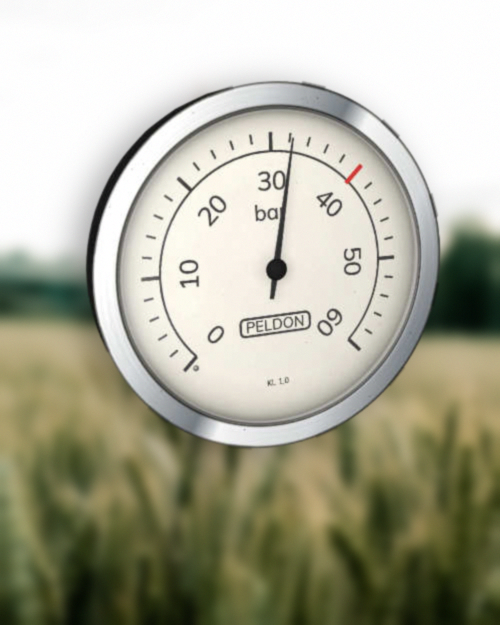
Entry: 32bar
